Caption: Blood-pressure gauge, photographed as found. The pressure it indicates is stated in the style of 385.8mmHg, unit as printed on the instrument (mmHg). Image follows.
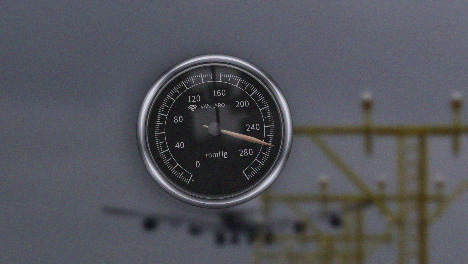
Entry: 260mmHg
